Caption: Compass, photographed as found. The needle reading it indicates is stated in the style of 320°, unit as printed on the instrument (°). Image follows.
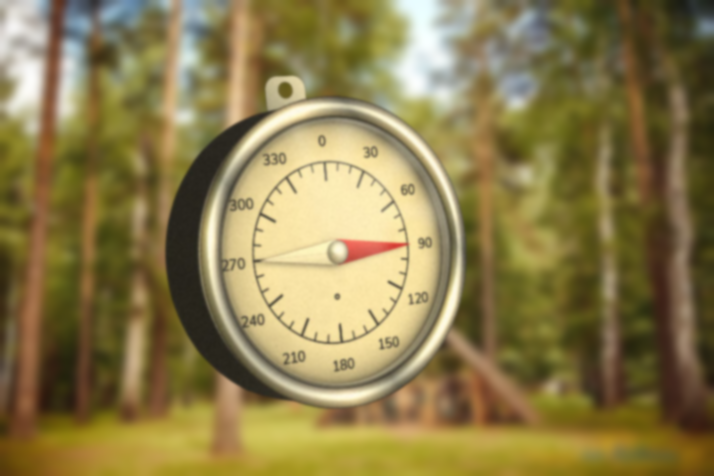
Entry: 90°
